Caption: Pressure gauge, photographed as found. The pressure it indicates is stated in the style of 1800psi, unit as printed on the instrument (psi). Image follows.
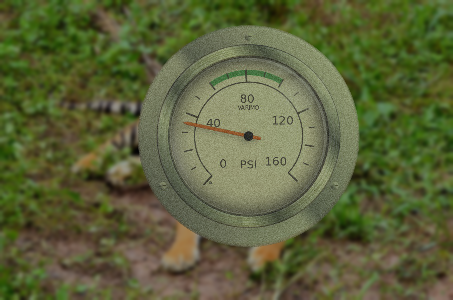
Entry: 35psi
